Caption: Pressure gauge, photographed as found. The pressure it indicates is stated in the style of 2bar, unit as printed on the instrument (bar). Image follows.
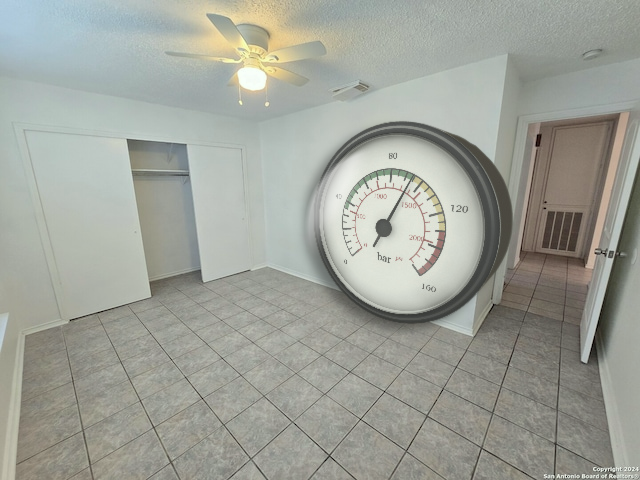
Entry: 95bar
